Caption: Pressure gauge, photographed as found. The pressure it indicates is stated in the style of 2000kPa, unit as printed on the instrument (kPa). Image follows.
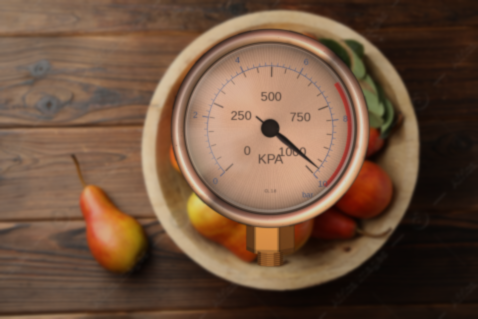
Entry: 975kPa
